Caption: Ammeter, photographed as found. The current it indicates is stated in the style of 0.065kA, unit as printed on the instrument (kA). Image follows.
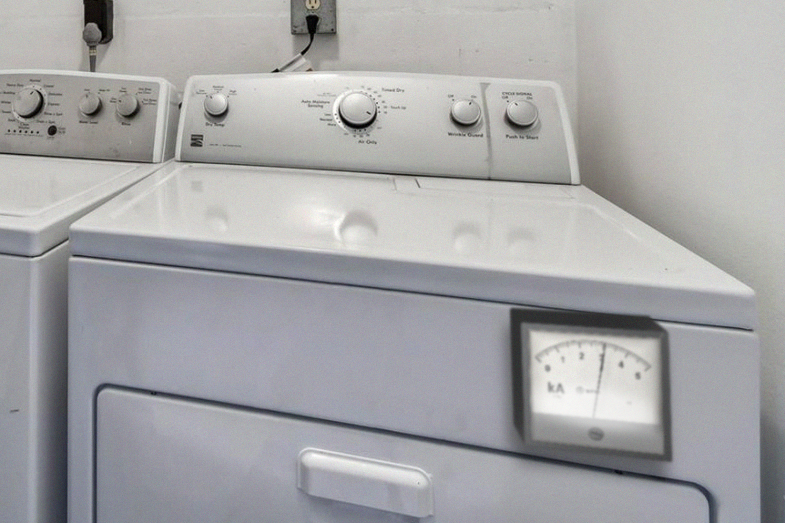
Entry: 3kA
